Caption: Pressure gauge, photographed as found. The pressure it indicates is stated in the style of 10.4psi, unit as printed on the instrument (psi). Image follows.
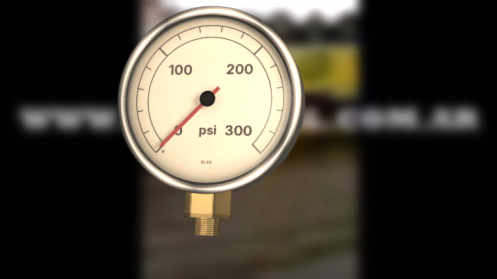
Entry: 0psi
